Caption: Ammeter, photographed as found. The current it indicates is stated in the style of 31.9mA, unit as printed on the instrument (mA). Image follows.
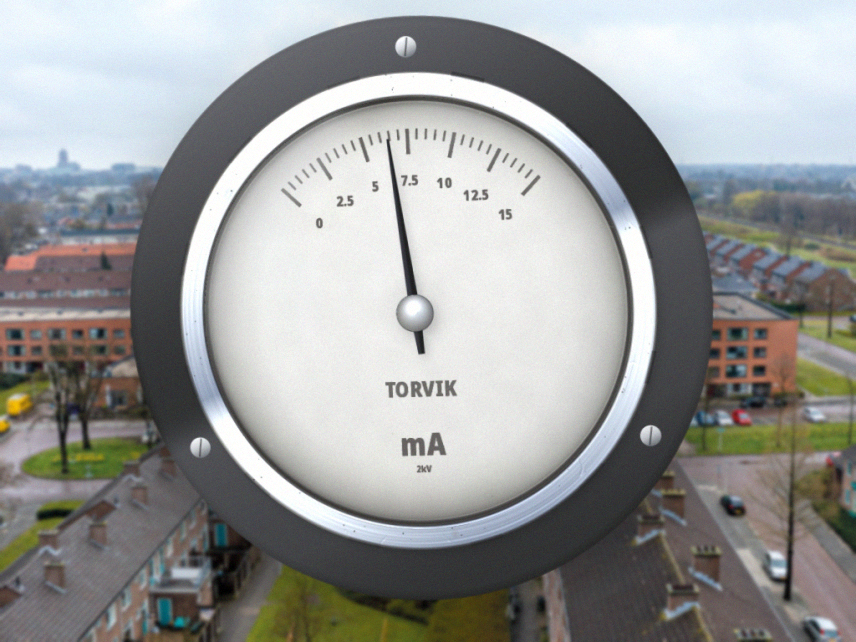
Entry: 6.5mA
